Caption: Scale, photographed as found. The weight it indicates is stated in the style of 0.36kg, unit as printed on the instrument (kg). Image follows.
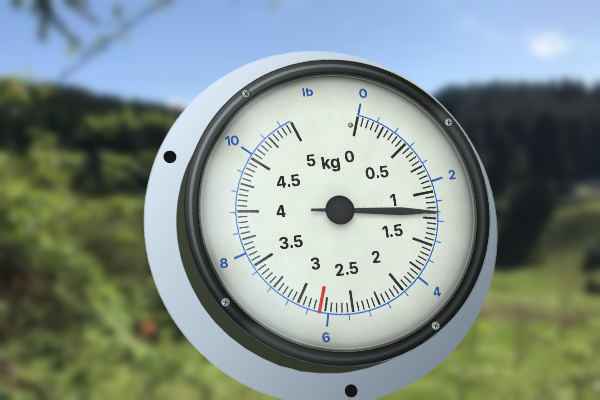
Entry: 1.2kg
